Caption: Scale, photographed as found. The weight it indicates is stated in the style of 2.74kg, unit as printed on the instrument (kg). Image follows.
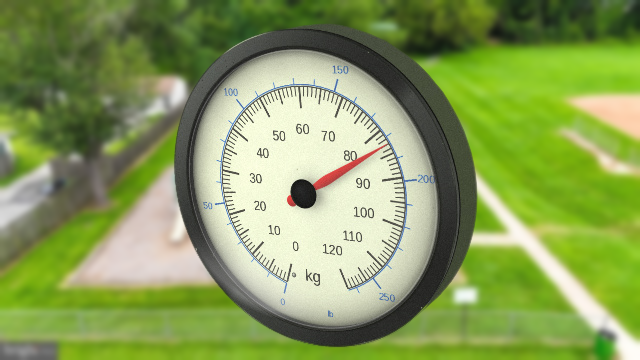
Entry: 83kg
